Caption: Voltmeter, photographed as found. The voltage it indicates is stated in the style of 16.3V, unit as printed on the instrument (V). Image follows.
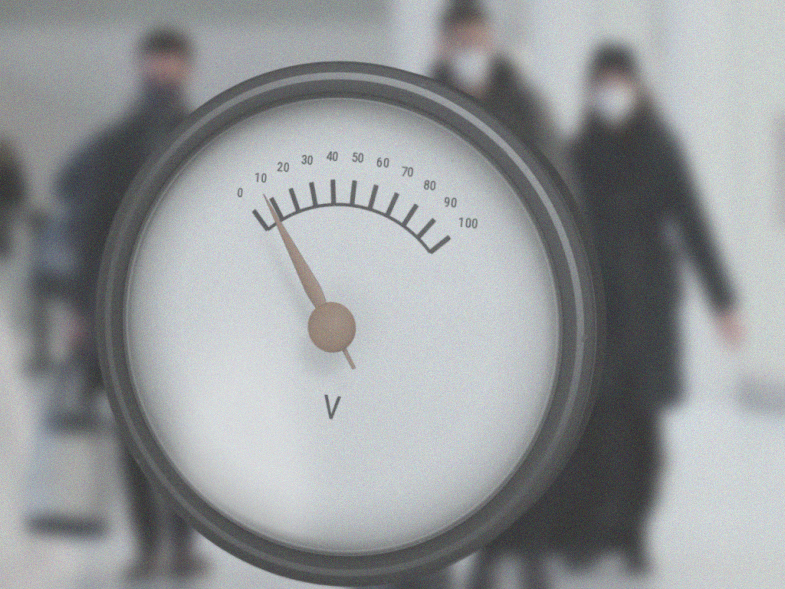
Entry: 10V
